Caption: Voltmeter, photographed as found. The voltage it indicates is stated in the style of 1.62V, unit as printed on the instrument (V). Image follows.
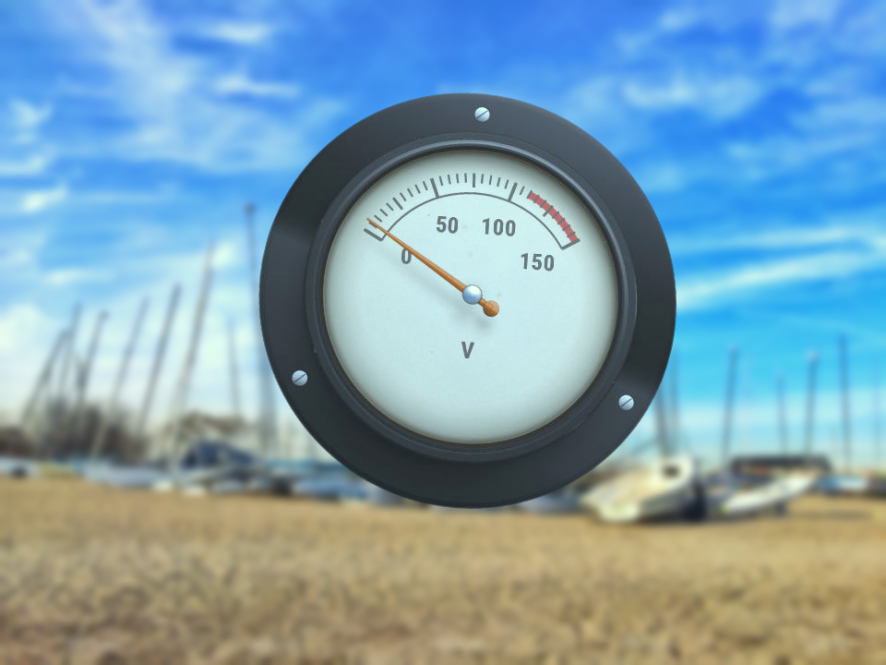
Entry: 5V
